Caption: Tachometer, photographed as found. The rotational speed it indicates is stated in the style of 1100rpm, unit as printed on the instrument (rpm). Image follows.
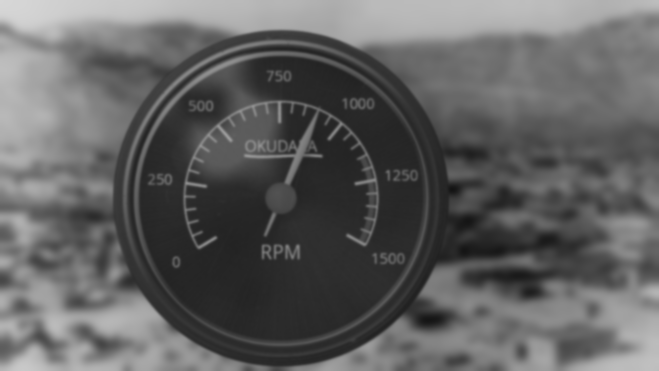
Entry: 900rpm
